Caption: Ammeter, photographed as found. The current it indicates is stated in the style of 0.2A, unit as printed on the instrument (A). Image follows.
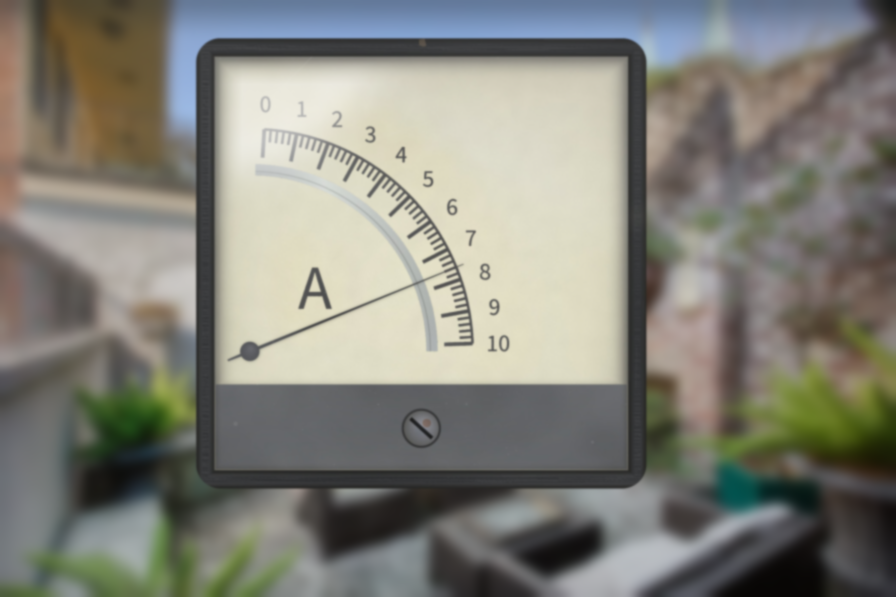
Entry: 7.6A
